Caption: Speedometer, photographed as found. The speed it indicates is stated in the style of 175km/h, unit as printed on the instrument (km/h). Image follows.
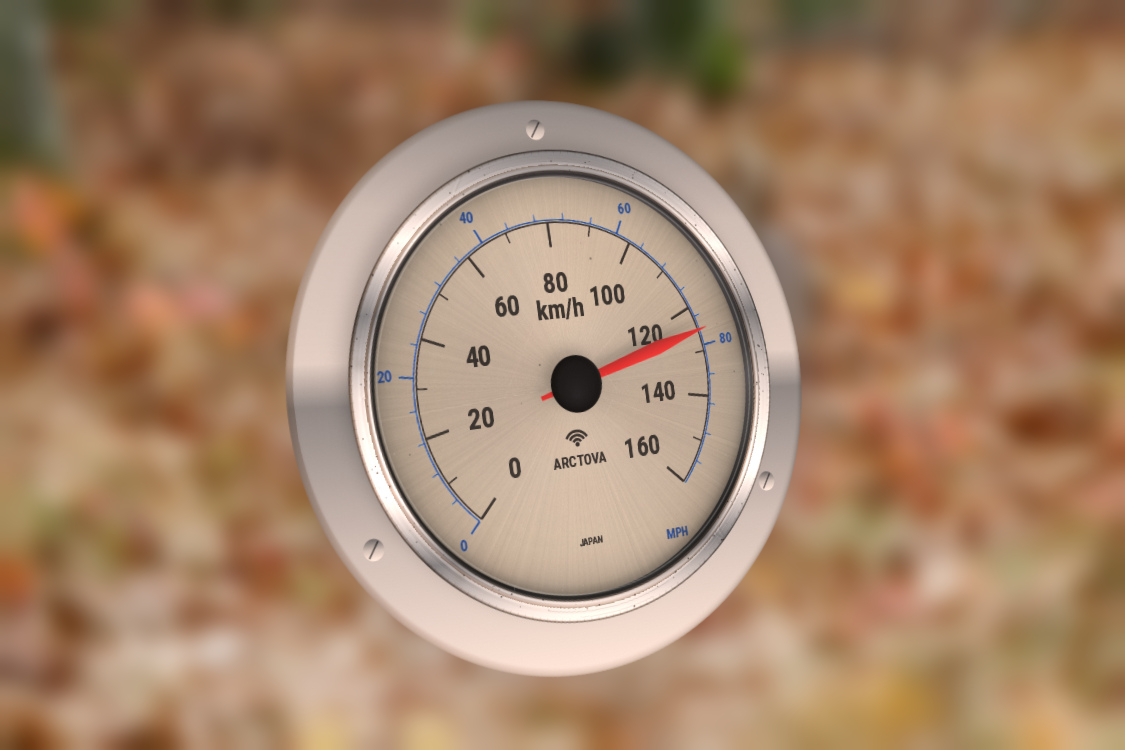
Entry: 125km/h
